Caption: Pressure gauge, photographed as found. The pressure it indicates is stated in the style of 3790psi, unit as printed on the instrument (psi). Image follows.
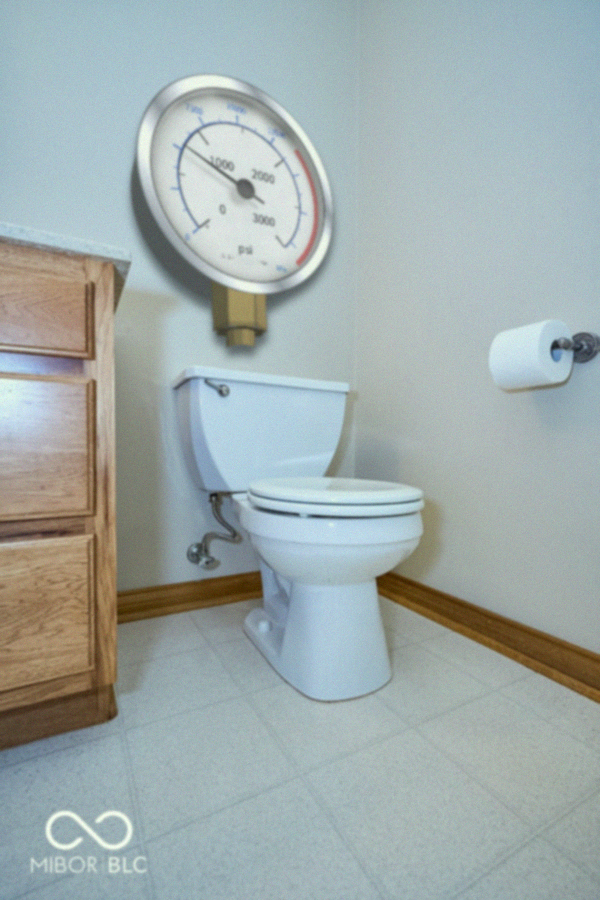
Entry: 750psi
